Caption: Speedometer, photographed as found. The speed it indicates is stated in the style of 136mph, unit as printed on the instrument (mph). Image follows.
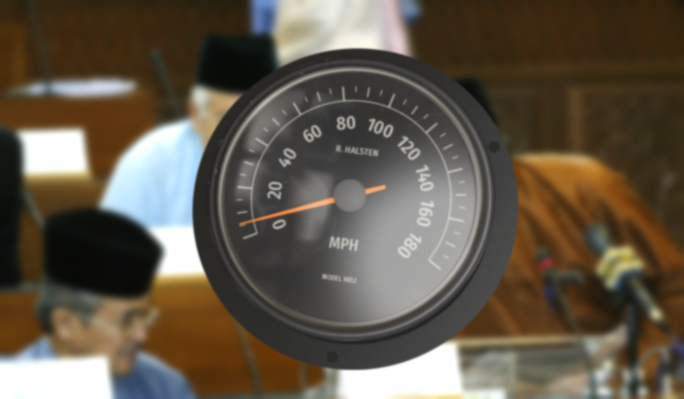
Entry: 5mph
